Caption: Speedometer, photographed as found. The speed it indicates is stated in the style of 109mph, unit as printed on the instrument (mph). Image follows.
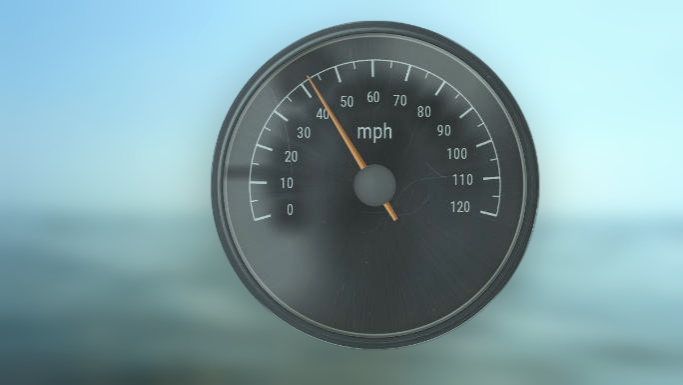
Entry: 42.5mph
